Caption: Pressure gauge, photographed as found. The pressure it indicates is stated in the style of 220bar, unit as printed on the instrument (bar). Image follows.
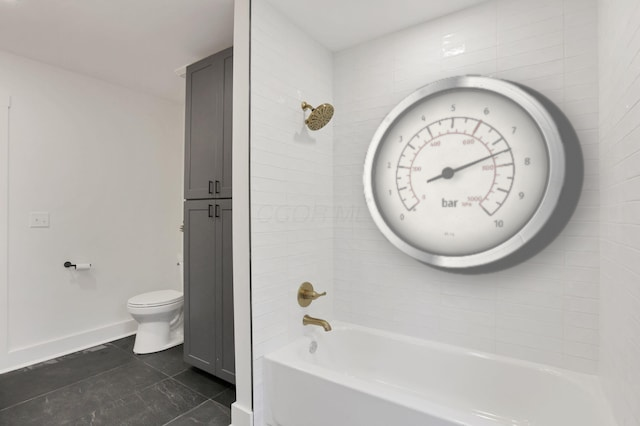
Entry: 7.5bar
